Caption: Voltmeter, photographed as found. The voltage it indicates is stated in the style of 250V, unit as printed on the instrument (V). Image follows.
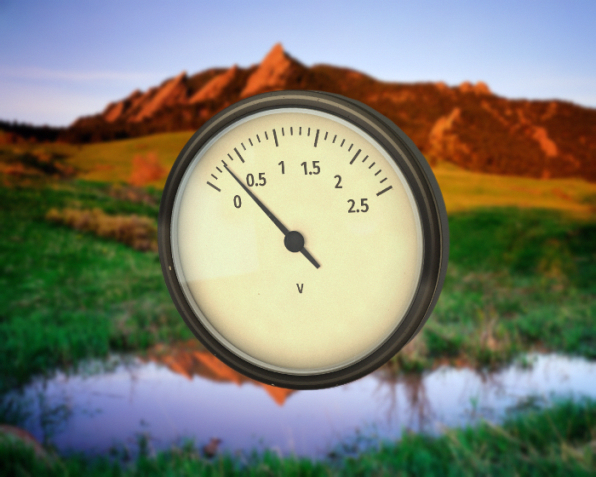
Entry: 0.3V
